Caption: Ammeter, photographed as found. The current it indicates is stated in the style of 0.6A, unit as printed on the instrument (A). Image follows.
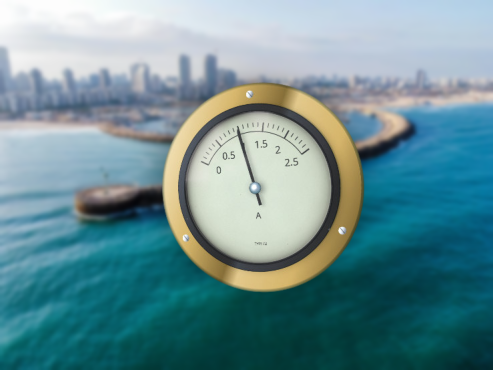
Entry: 1A
